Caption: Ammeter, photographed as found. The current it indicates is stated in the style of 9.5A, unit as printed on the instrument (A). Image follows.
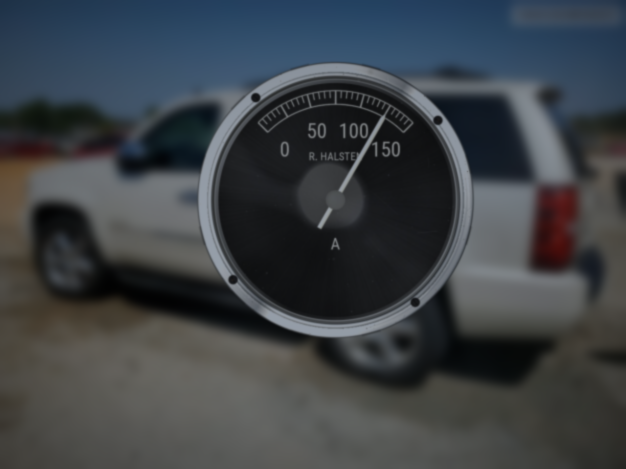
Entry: 125A
